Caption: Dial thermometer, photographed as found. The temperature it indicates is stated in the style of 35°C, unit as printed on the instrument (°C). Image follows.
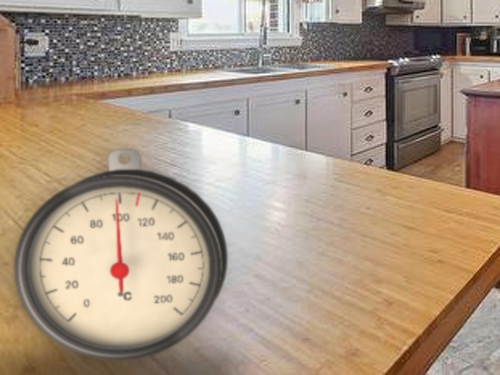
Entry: 100°C
